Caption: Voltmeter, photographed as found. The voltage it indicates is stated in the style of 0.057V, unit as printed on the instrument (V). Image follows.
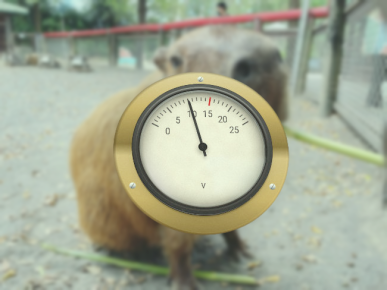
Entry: 10V
